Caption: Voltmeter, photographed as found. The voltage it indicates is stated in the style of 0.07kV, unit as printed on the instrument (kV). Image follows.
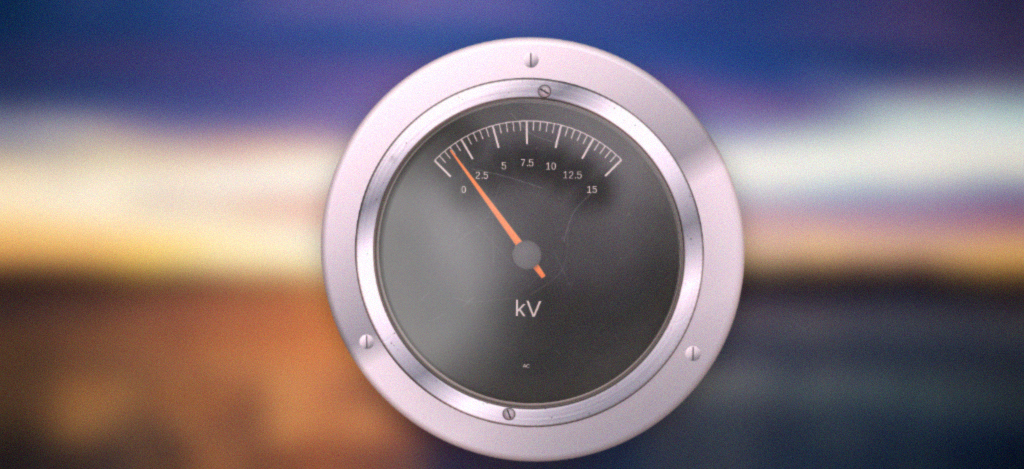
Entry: 1.5kV
